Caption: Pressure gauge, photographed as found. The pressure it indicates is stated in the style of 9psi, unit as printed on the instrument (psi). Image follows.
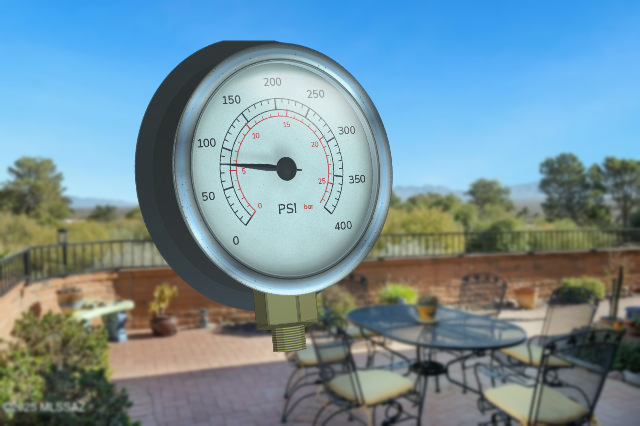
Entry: 80psi
